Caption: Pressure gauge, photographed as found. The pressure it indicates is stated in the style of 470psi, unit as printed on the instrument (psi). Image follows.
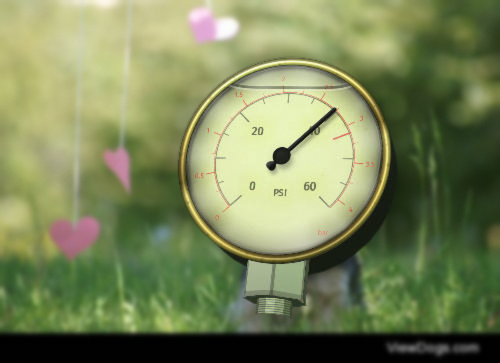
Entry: 40psi
